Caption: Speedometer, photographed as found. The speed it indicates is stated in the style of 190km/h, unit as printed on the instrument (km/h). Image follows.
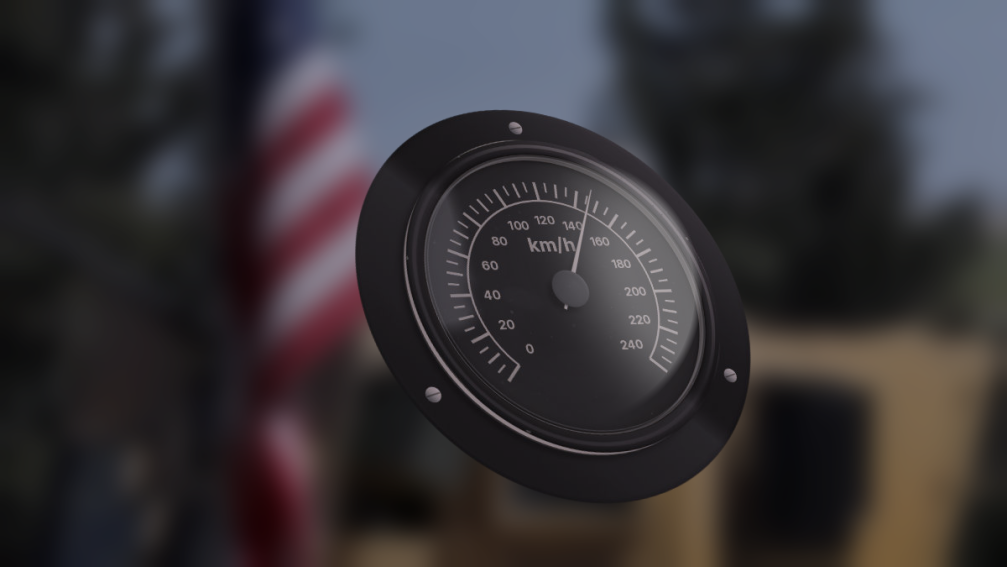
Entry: 145km/h
